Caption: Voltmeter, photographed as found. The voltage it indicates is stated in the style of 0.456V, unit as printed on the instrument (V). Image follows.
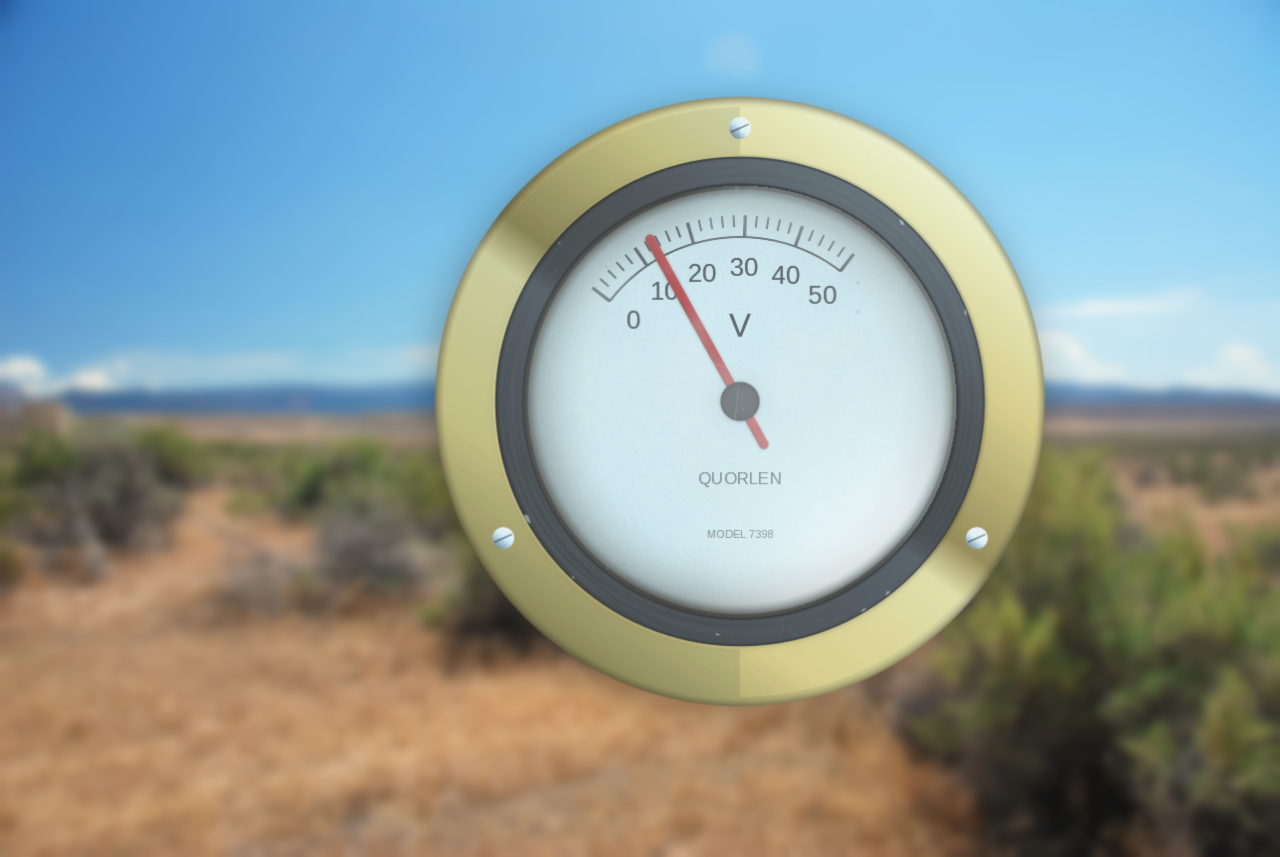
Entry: 13V
